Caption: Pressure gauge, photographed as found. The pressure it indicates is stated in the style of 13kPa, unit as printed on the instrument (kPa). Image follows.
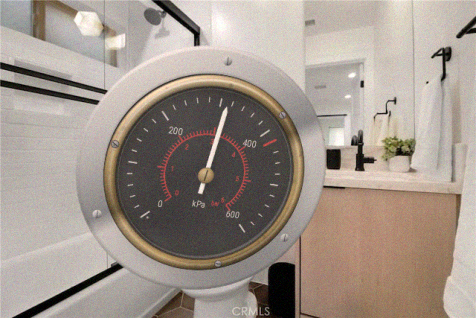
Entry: 310kPa
